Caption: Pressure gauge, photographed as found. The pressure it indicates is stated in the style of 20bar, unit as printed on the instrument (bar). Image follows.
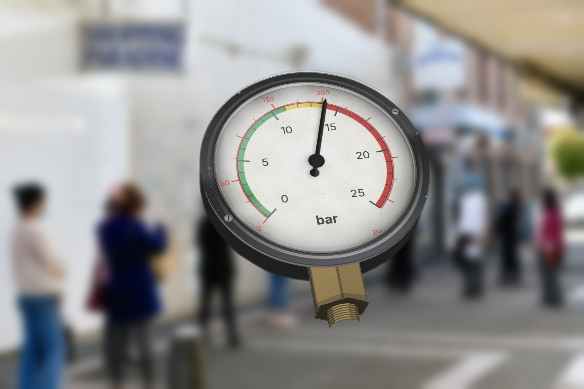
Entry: 14bar
